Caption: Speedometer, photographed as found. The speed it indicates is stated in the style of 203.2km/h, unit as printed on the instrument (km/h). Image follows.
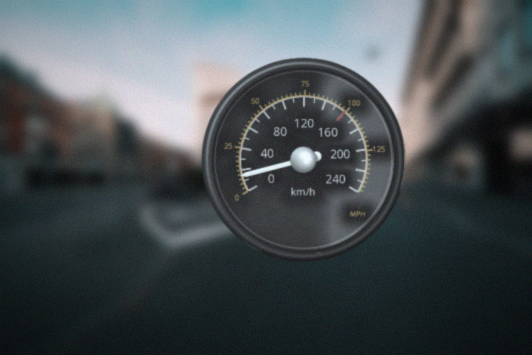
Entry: 15km/h
